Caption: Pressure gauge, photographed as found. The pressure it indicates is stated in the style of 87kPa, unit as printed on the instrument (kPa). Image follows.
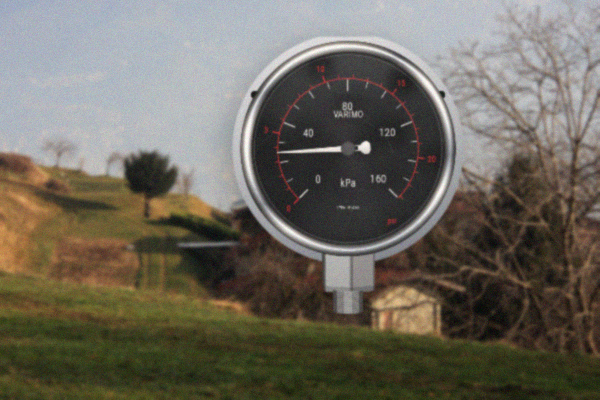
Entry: 25kPa
